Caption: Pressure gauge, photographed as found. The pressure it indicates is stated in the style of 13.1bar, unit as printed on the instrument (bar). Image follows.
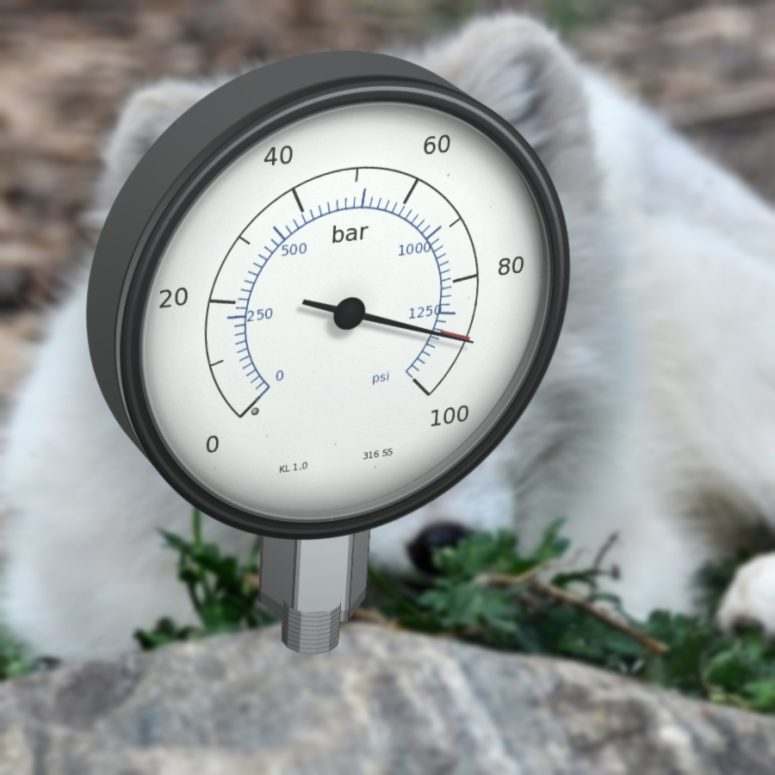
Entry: 90bar
